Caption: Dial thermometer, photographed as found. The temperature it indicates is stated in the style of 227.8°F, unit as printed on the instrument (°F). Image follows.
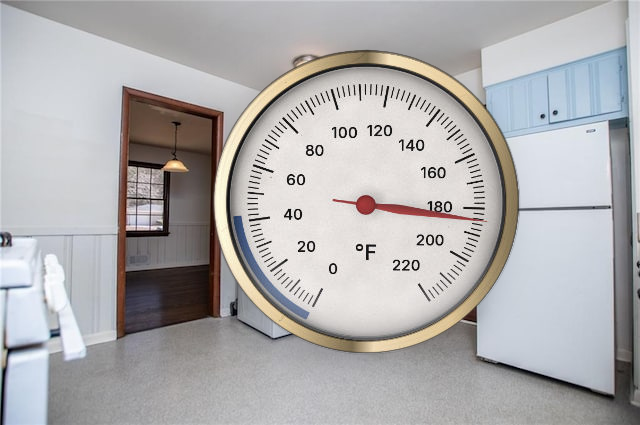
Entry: 184°F
